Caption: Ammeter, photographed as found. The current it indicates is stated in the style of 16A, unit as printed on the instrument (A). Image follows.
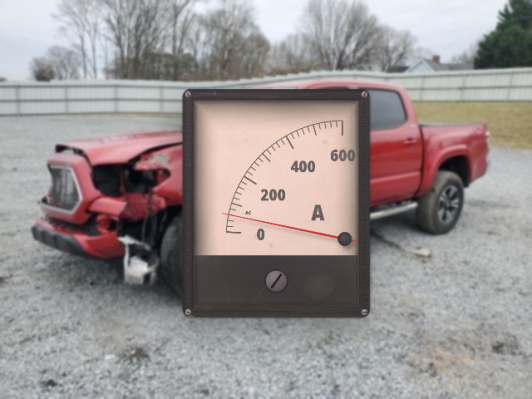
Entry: 60A
